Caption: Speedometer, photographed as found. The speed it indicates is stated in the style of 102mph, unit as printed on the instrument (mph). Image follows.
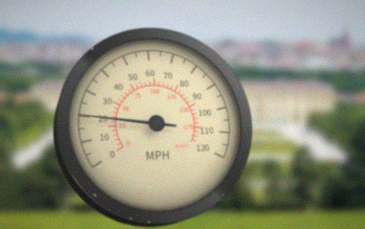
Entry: 20mph
